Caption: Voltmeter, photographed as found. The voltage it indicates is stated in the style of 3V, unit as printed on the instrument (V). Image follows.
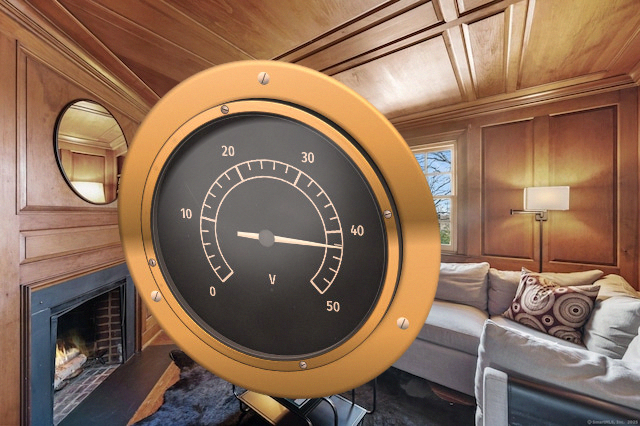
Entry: 42V
